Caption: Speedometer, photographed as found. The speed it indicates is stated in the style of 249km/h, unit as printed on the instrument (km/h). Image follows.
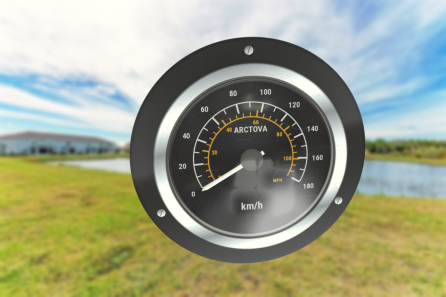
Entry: 0km/h
